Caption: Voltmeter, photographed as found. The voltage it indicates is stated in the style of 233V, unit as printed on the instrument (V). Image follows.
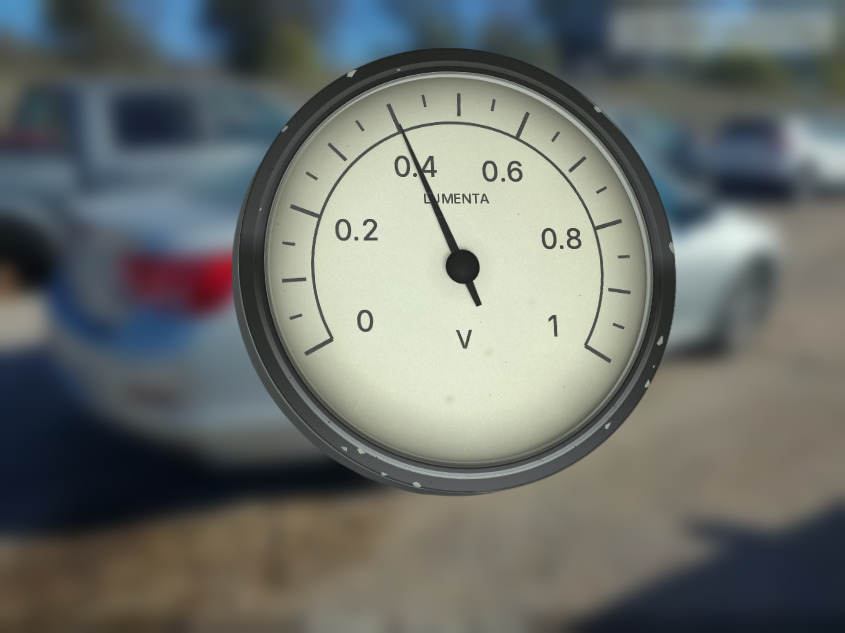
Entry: 0.4V
